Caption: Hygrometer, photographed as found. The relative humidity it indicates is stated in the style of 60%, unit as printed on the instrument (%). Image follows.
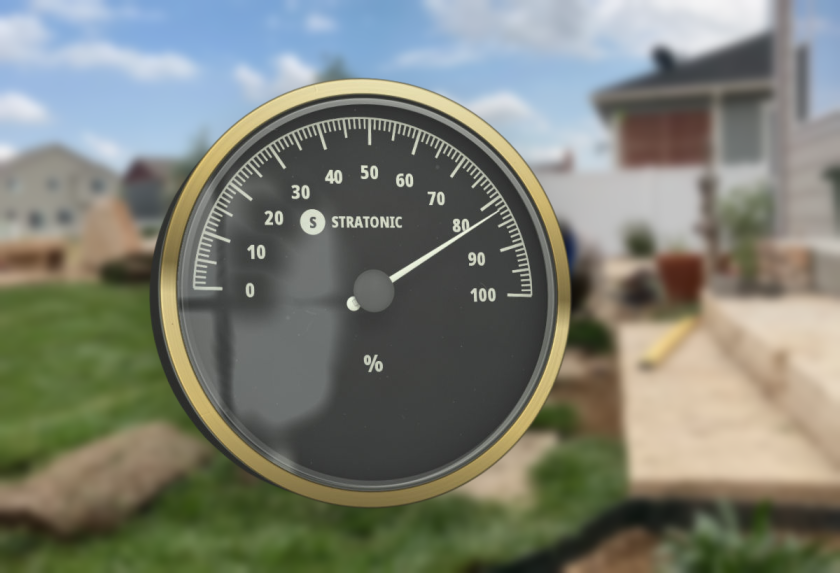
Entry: 82%
